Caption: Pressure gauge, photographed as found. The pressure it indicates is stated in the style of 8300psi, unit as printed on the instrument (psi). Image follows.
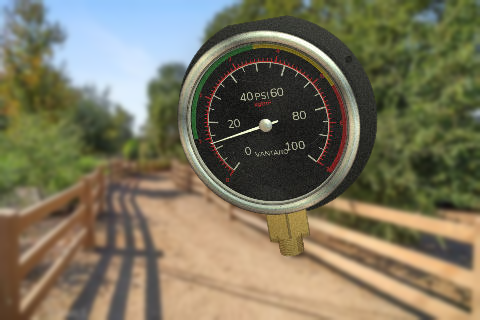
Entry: 12.5psi
